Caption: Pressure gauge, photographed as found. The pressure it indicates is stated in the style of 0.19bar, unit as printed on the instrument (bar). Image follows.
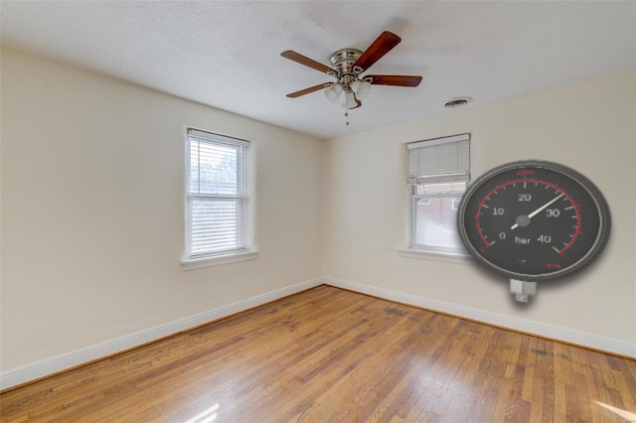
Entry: 27bar
